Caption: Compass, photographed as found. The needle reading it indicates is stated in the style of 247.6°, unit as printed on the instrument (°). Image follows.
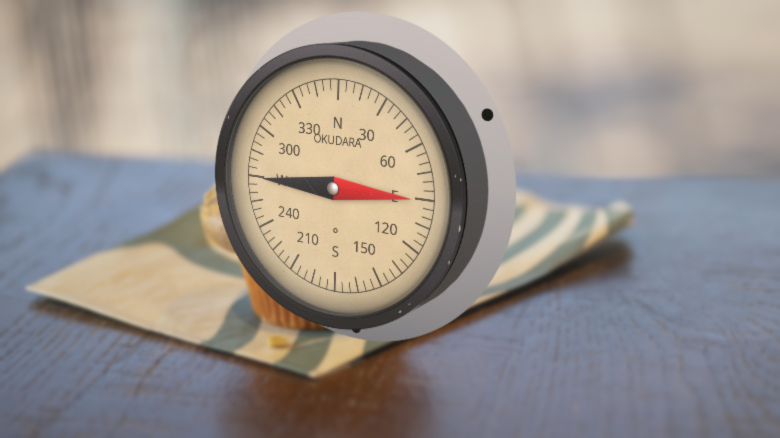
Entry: 90°
